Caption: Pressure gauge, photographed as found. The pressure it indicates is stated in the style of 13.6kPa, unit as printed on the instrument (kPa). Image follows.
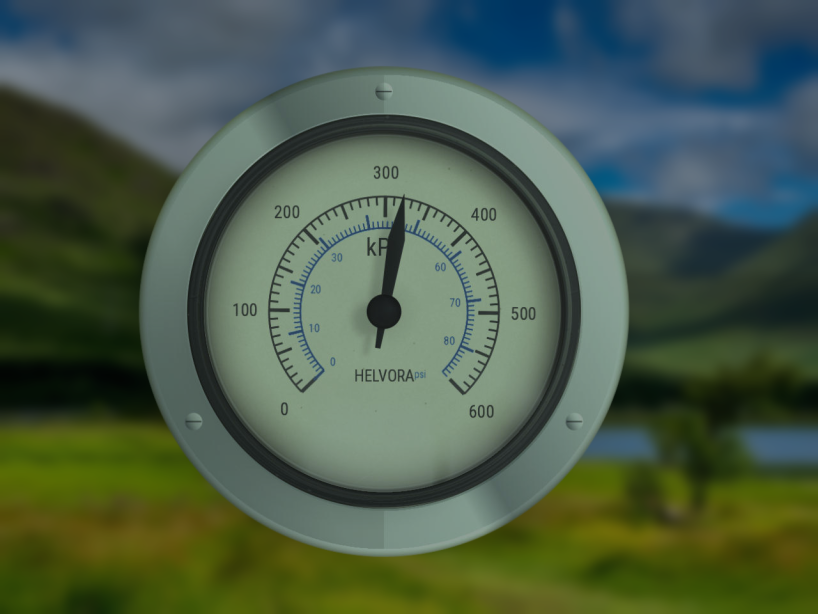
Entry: 320kPa
